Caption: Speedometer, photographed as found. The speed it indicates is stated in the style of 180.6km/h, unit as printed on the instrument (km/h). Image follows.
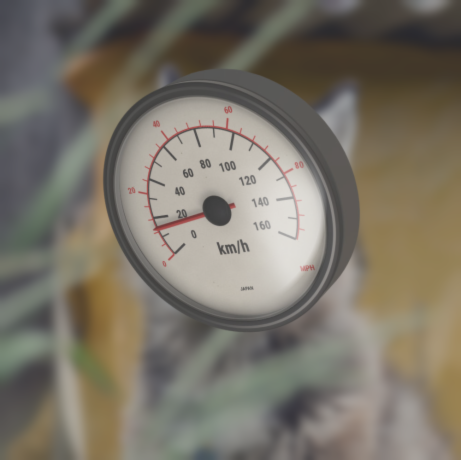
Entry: 15km/h
